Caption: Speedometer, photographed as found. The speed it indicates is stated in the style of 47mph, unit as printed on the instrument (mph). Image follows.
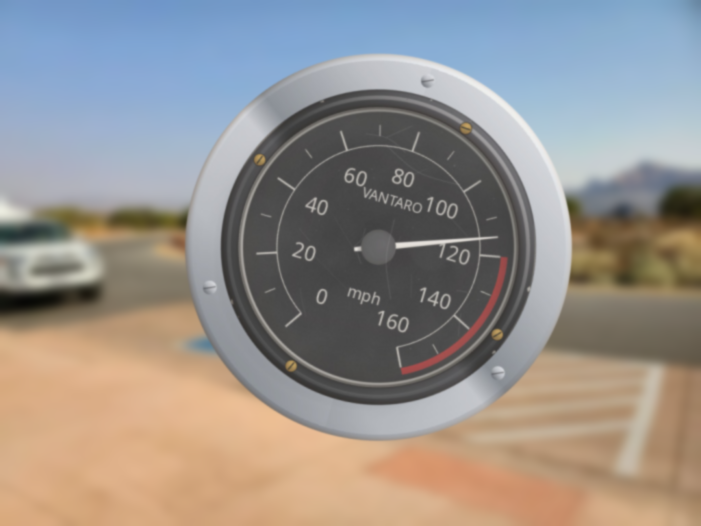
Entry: 115mph
